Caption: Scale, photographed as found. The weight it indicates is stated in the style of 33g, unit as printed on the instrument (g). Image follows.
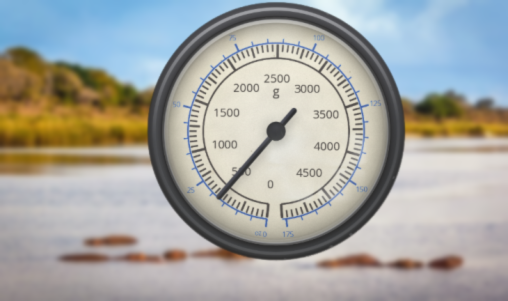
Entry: 500g
